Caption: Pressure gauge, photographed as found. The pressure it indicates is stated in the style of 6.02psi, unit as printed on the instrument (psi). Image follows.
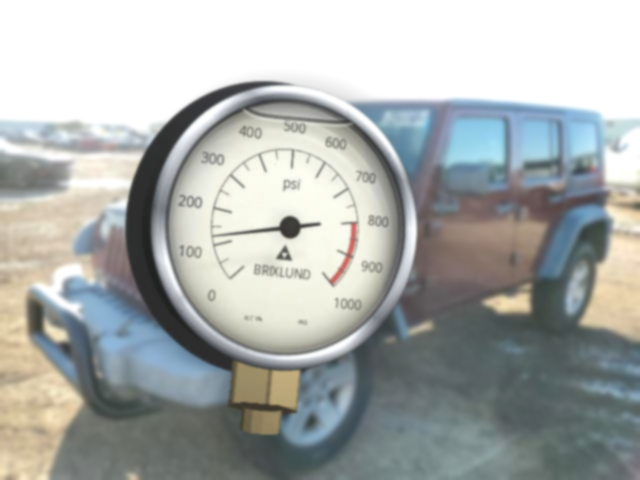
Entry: 125psi
